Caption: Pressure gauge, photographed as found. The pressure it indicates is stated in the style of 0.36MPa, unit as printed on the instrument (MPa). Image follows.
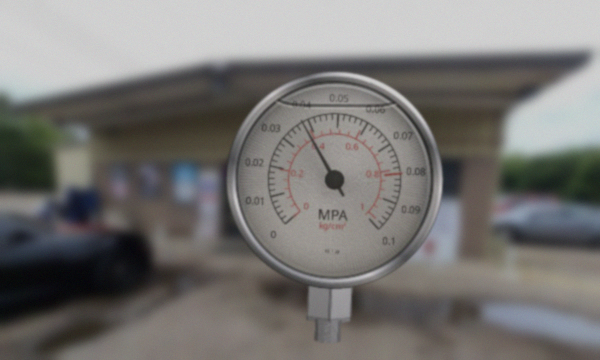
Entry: 0.038MPa
